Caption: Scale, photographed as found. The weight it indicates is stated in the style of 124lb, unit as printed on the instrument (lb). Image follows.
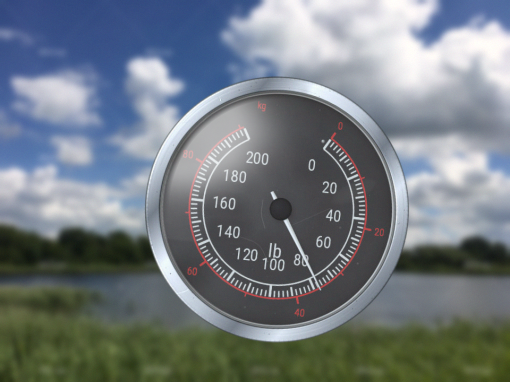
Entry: 78lb
